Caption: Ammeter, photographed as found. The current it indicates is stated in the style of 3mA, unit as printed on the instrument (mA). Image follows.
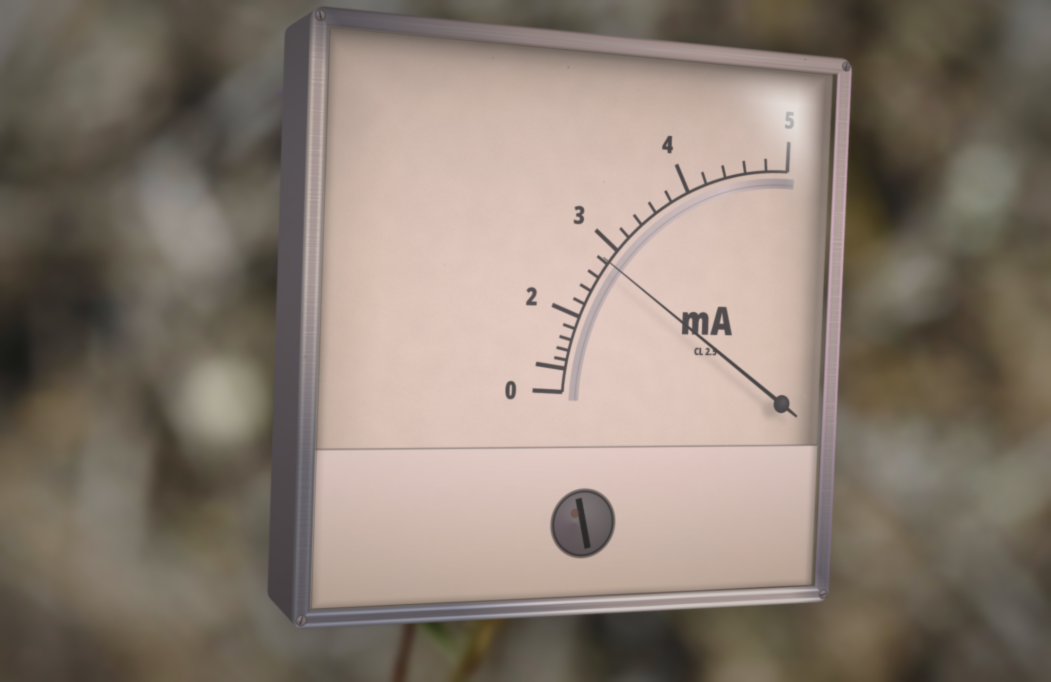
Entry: 2.8mA
